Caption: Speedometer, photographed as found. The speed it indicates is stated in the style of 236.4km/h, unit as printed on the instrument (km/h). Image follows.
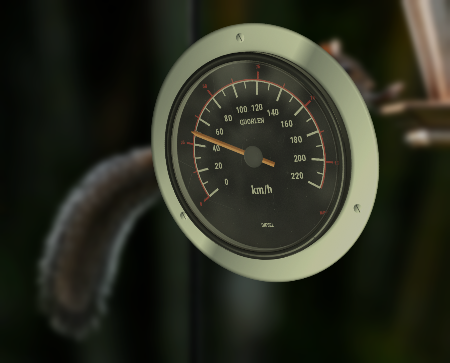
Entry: 50km/h
